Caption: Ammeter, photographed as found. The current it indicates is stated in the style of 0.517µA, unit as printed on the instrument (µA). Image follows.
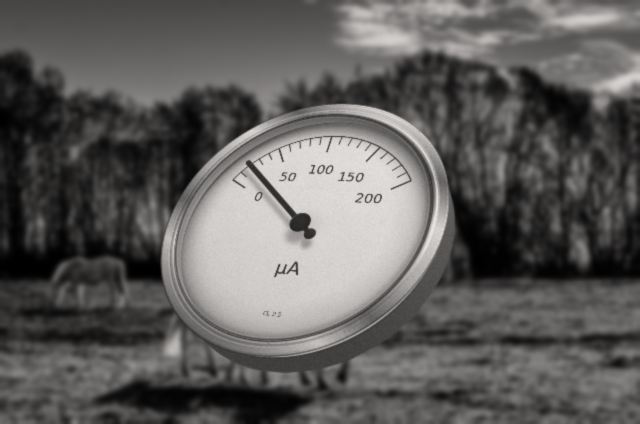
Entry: 20µA
